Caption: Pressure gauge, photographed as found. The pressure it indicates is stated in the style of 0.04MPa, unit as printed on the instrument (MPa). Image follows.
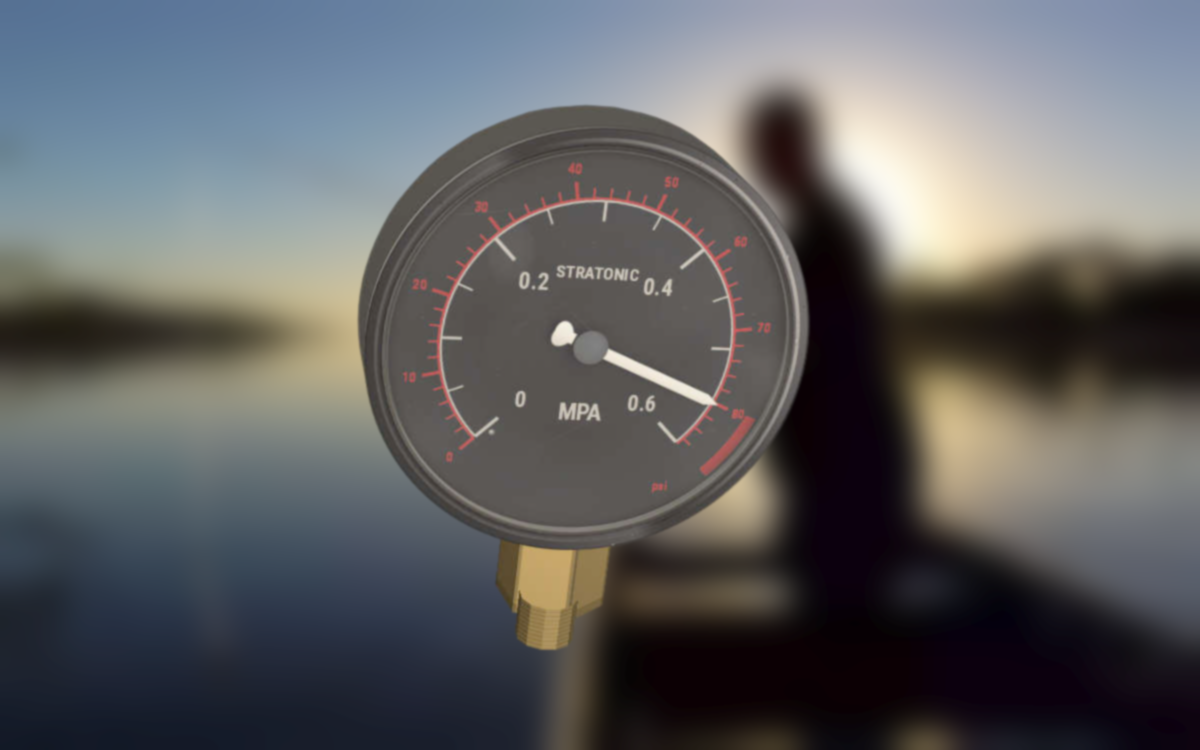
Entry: 0.55MPa
